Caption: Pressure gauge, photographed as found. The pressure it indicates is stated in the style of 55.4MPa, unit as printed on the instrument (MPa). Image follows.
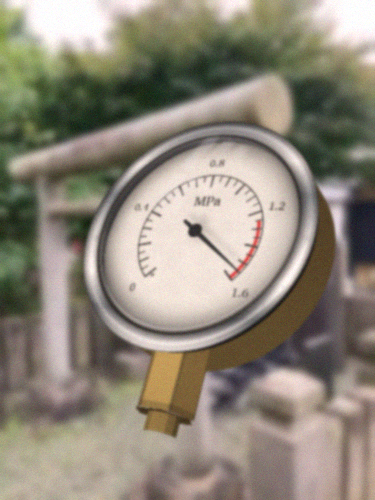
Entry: 1.55MPa
